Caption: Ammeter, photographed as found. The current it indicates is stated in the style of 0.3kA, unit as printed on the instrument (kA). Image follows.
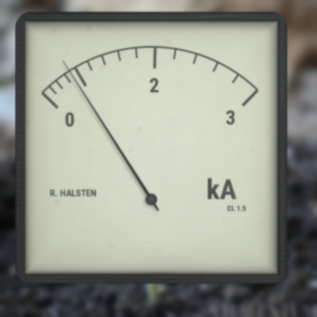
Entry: 0.9kA
